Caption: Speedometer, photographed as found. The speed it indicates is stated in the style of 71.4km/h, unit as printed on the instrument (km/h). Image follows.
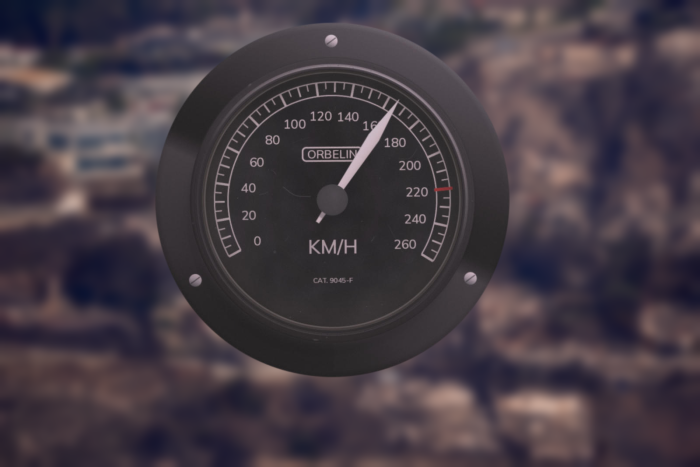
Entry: 165km/h
